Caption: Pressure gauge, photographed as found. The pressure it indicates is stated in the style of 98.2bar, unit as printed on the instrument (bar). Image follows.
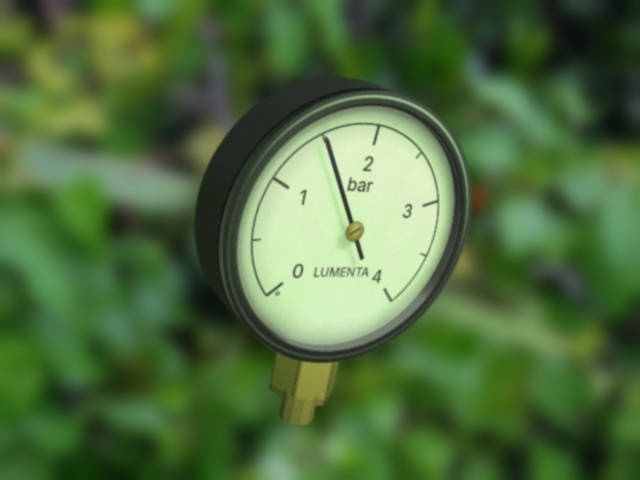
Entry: 1.5bar
